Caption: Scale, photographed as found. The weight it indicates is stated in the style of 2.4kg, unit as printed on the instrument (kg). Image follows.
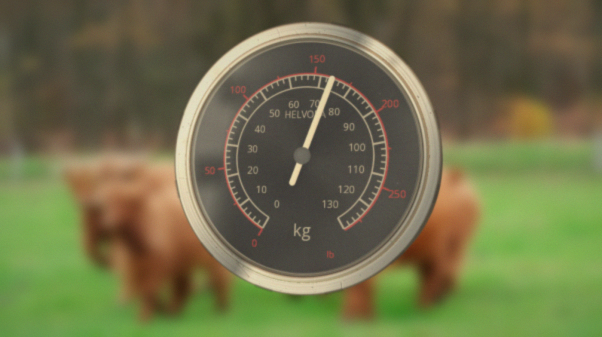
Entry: 74kg
